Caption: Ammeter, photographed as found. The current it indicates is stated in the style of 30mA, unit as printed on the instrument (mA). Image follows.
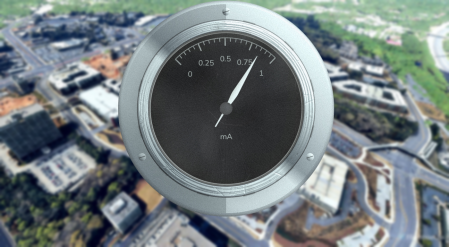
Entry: 0.85mA
